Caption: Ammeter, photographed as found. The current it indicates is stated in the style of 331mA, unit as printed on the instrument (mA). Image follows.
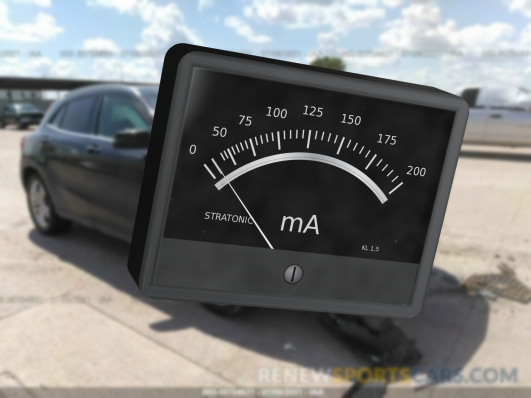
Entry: 25mA
